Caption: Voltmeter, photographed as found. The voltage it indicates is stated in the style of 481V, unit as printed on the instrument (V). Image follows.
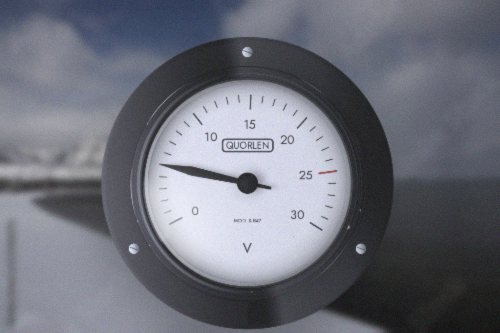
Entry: 5V
